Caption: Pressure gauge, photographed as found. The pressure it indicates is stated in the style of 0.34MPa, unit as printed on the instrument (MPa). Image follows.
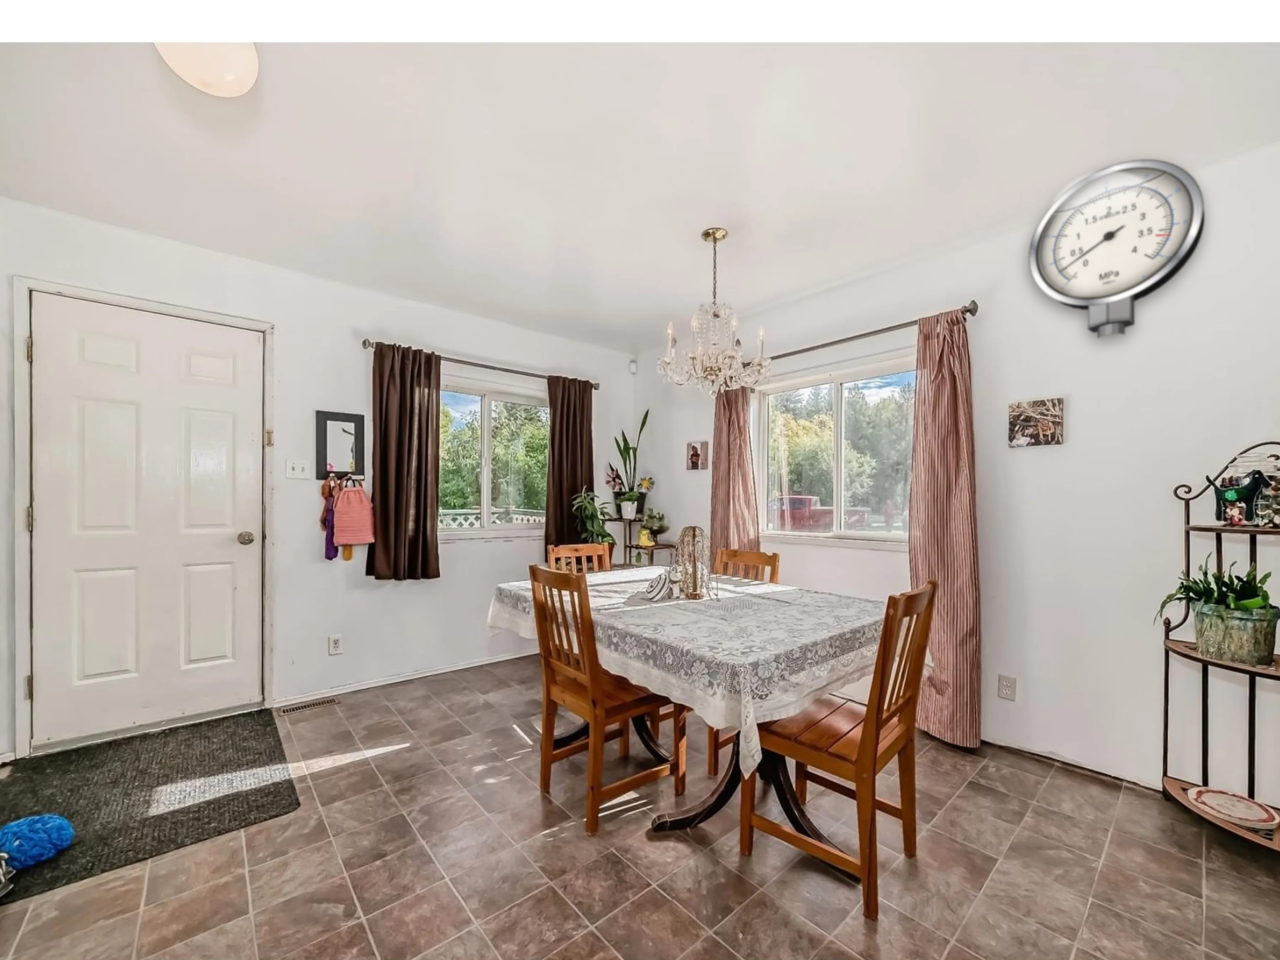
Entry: 0.25MPa
